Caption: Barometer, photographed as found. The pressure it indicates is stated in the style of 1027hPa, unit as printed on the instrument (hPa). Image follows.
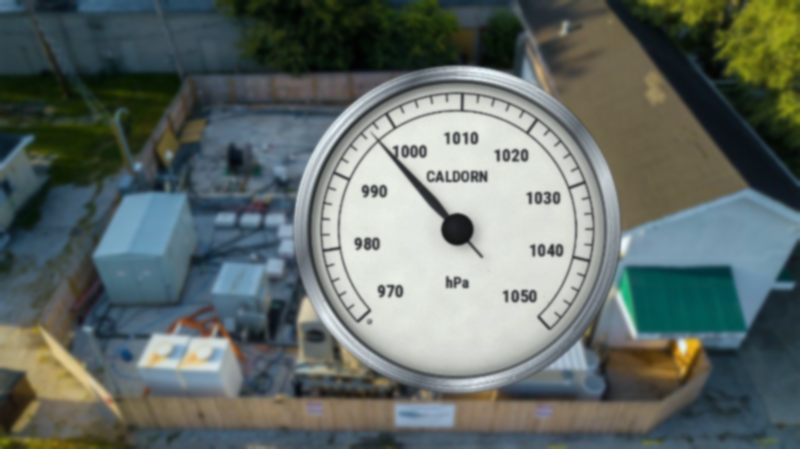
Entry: 997hPa
